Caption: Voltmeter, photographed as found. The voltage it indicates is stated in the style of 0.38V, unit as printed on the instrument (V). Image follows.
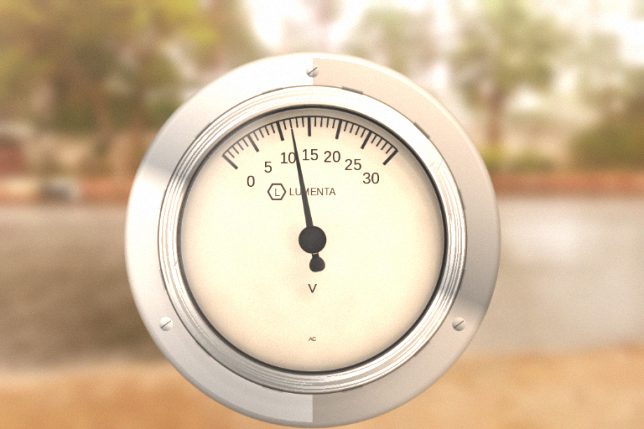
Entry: 12V
